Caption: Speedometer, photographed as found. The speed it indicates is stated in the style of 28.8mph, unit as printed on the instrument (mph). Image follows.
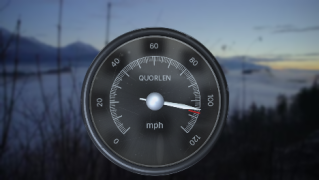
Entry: 105mph
